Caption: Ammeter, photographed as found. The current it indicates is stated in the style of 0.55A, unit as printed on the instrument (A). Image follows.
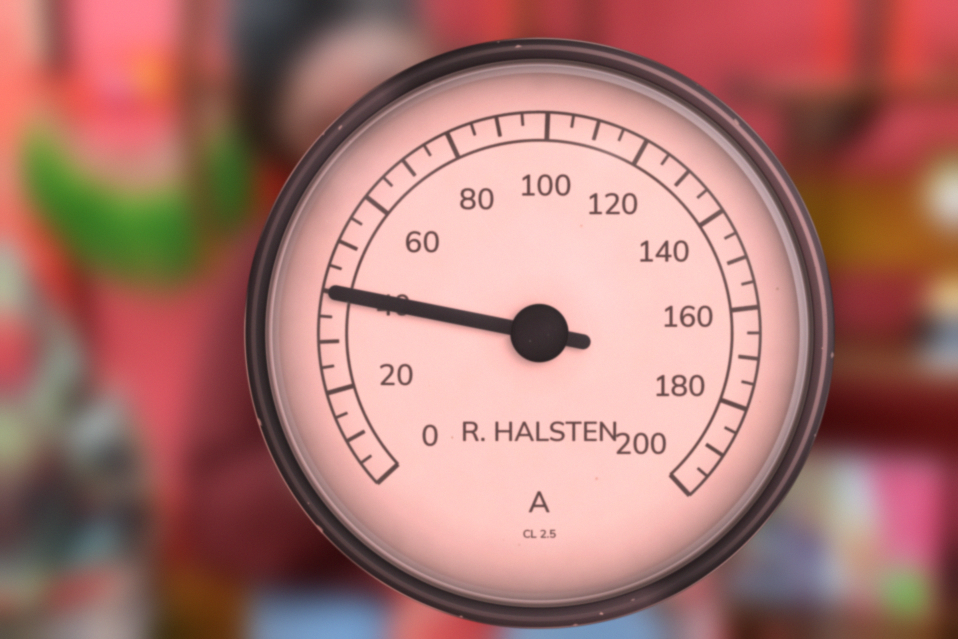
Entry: 40A
